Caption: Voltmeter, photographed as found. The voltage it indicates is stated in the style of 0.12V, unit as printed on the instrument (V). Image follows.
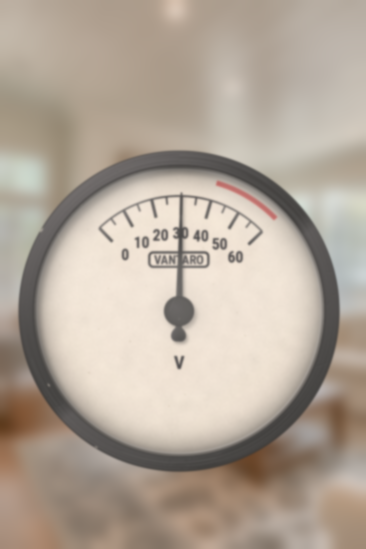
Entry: 30V
